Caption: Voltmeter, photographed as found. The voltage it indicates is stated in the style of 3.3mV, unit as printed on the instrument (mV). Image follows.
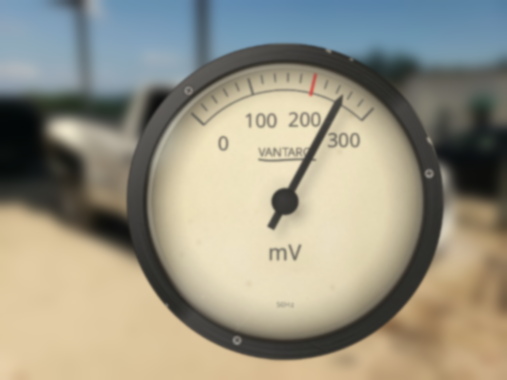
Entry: 250mV
